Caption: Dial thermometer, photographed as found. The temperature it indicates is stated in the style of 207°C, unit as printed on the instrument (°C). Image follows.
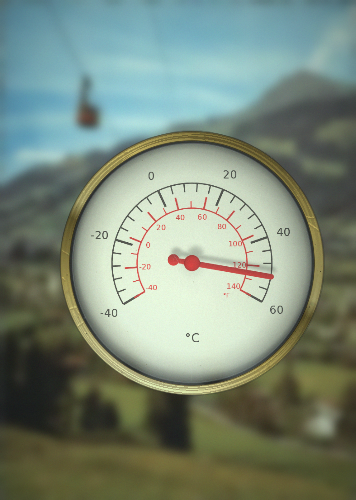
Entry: 52°C
